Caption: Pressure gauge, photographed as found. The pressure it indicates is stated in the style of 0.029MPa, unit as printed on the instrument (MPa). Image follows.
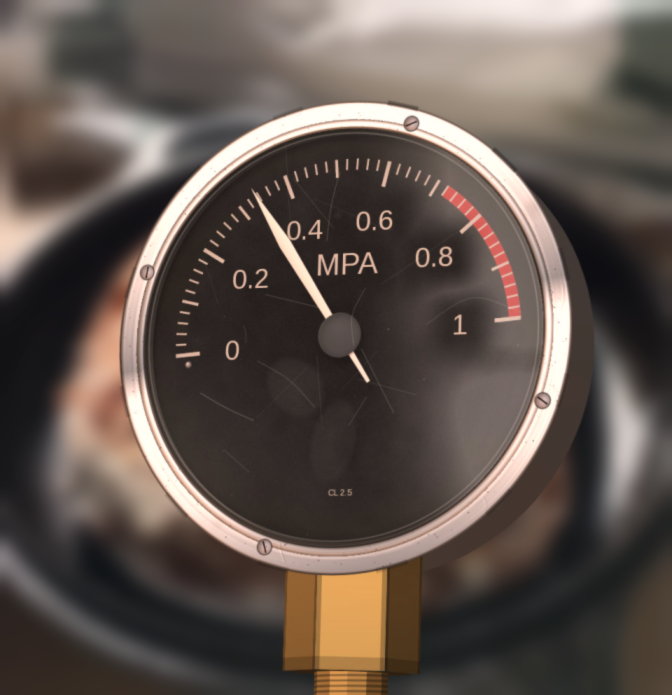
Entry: 0.34MPa
